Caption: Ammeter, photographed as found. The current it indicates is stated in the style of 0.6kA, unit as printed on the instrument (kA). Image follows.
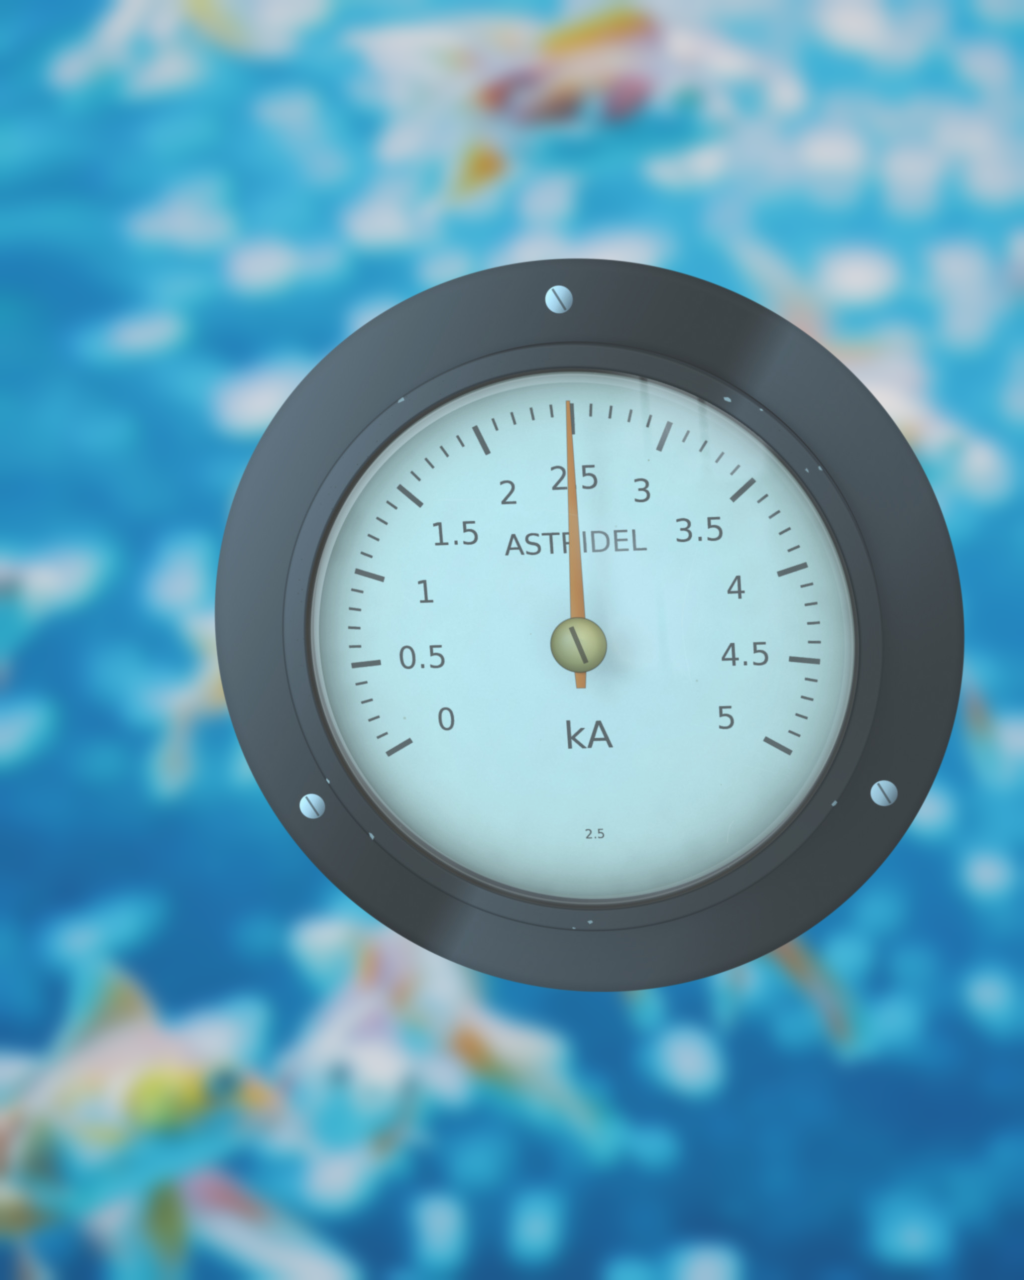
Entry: 2.5kA
